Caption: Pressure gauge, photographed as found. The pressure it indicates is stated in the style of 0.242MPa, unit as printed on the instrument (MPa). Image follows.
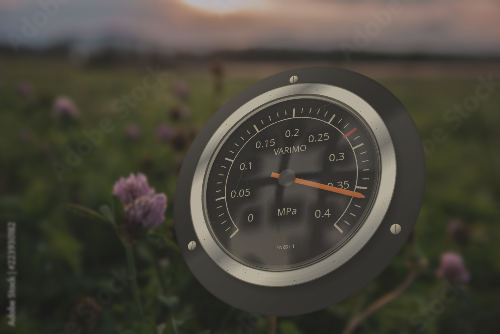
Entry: 0.36MPa
